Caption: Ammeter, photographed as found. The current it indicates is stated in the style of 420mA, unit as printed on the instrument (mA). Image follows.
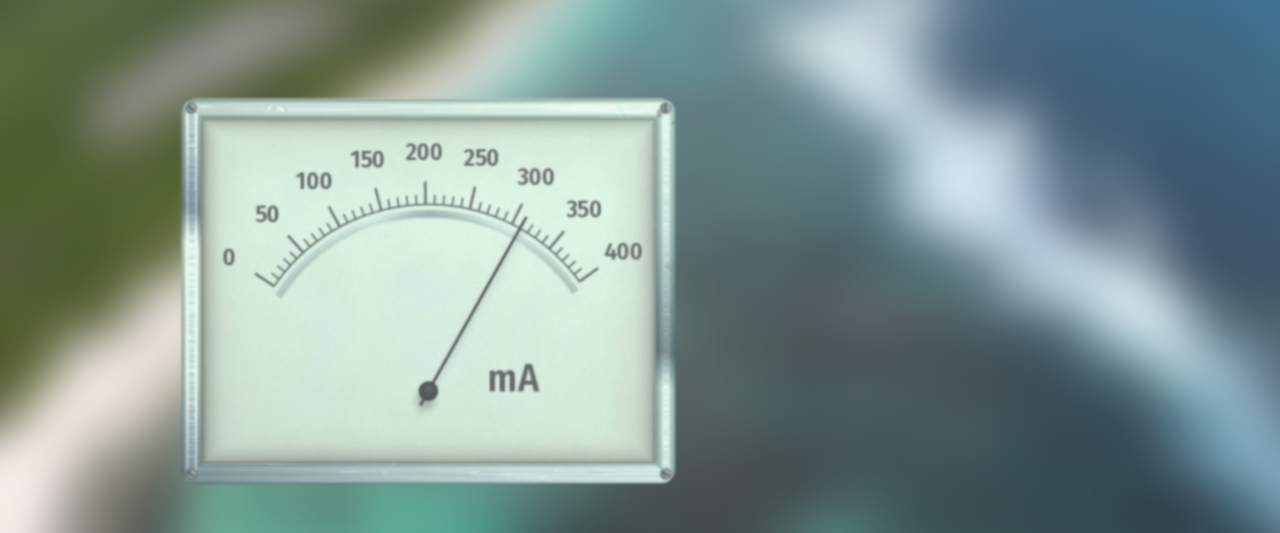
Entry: 310mA
